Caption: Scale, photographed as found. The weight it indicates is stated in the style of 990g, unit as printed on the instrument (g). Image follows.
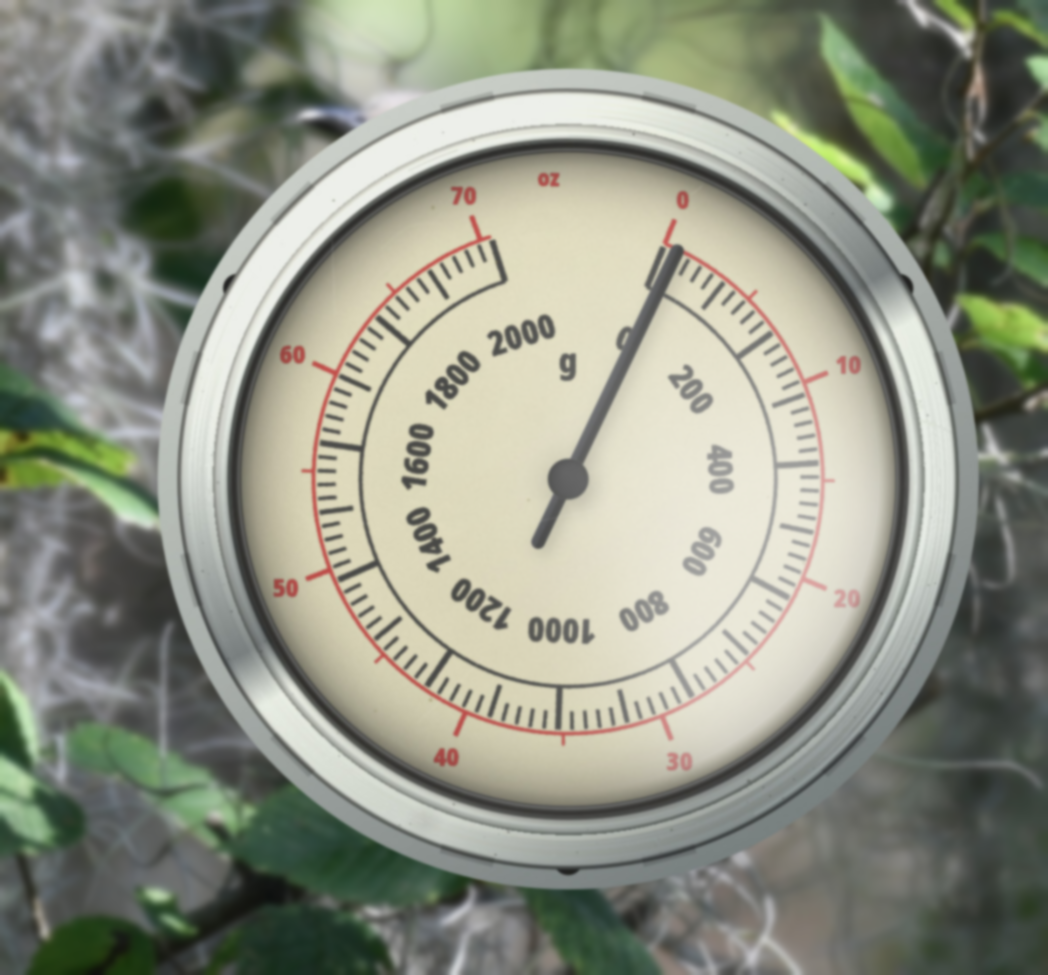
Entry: 20g
